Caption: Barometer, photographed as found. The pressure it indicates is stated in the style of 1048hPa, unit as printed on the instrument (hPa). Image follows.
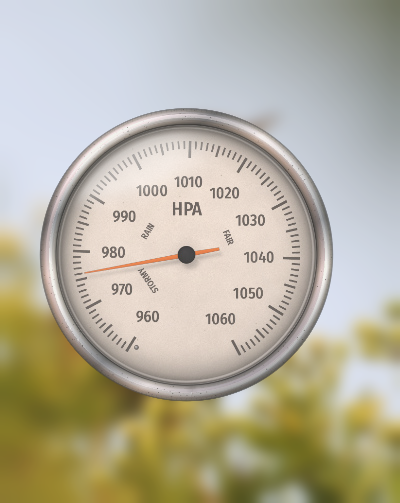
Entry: 976hPa
